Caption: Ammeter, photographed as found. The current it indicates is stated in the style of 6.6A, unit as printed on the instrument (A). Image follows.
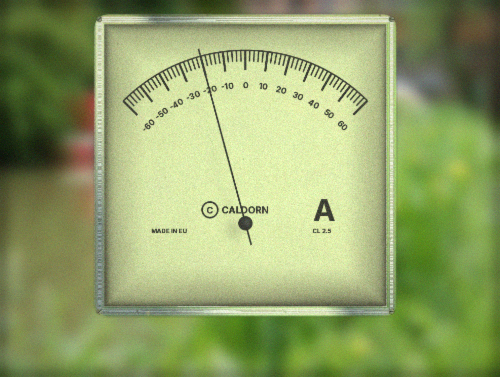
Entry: -20A
